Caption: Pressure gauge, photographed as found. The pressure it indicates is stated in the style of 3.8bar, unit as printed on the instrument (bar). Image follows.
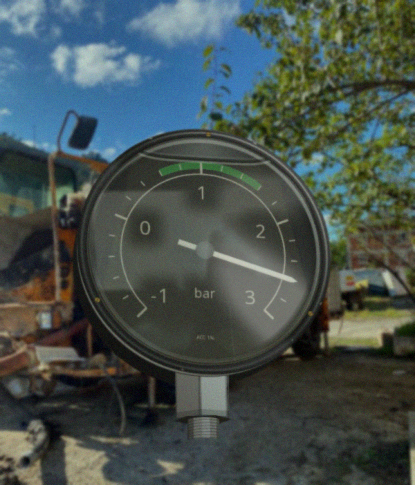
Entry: 2.6bar
